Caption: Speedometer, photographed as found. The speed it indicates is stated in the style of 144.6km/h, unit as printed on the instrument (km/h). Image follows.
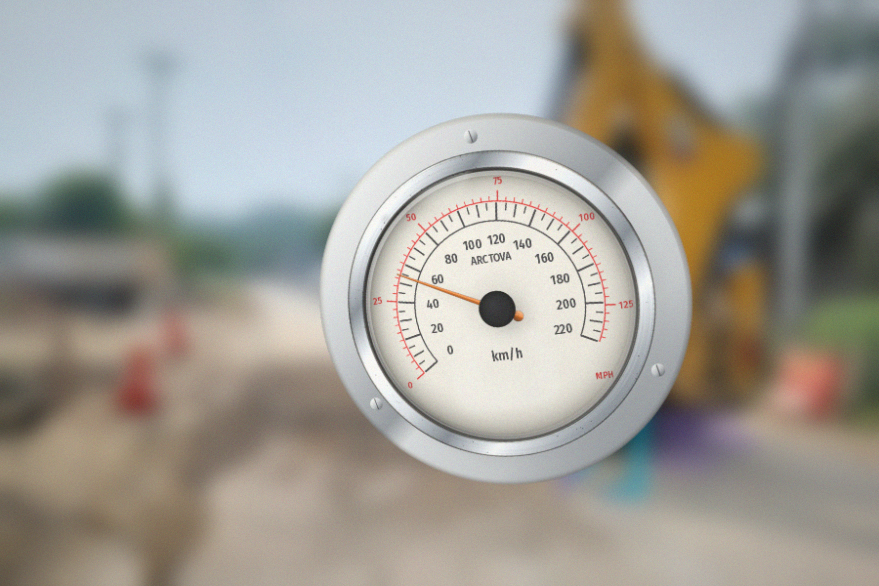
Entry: 55km/h
